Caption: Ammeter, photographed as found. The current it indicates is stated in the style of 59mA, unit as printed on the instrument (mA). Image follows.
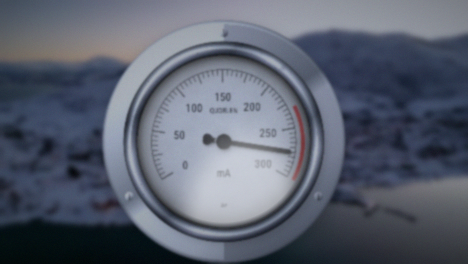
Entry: 275mA
